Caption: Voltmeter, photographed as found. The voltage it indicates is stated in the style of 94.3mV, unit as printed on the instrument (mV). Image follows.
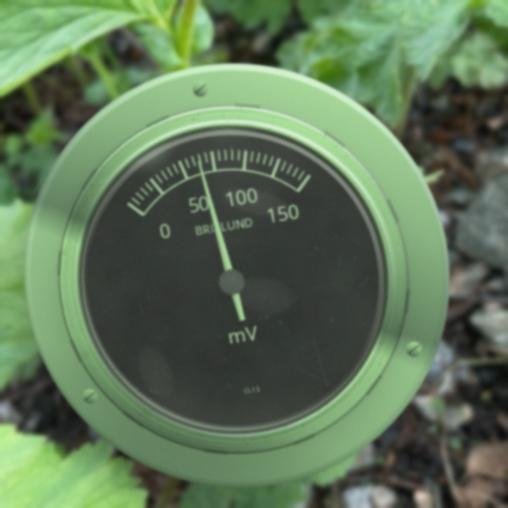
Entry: 65mV
